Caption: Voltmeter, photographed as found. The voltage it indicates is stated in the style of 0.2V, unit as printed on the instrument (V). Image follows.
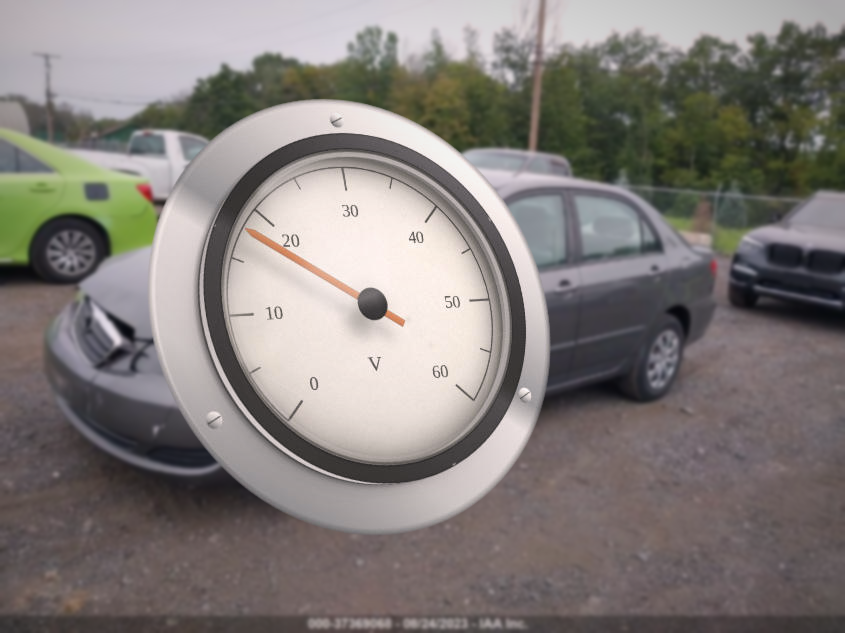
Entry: 17.5V
